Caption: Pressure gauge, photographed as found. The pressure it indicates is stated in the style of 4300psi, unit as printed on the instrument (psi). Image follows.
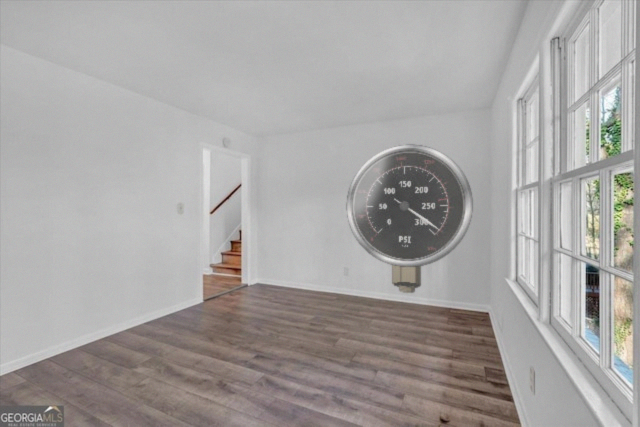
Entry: 290psi
